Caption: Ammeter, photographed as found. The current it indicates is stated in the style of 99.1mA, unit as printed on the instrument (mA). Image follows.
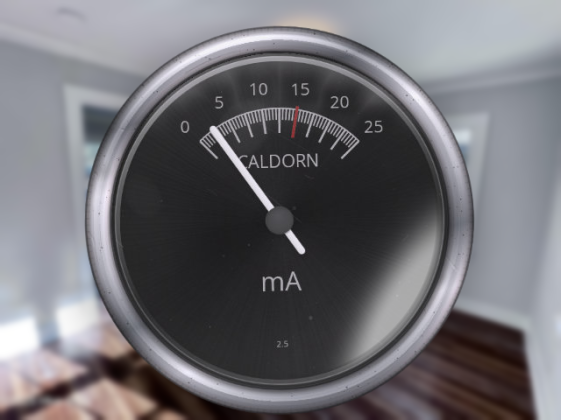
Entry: 2.5mA
